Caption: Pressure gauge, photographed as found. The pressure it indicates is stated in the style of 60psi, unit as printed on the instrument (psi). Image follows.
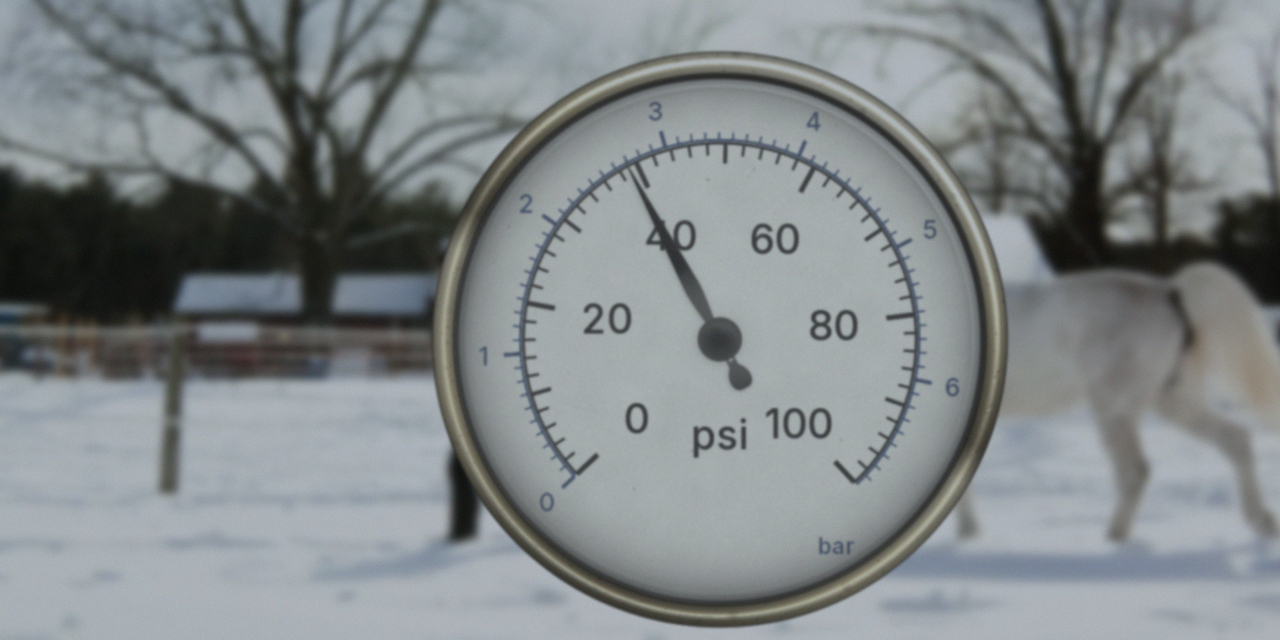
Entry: 39psi
